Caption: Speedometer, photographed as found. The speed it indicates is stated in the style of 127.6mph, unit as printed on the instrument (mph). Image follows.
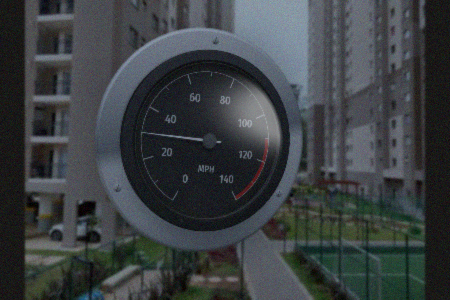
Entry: 30mph
